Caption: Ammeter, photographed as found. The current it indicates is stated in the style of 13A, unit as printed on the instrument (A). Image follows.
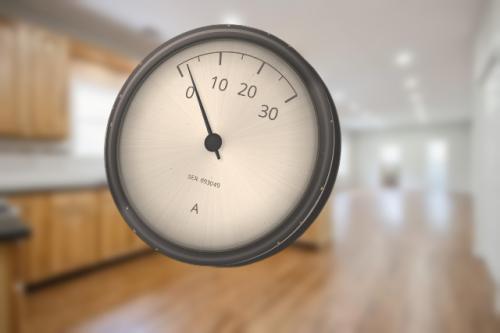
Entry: 2.5A
